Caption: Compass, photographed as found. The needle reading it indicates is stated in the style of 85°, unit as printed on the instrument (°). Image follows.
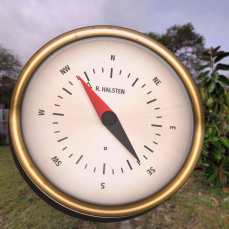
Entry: 320°
